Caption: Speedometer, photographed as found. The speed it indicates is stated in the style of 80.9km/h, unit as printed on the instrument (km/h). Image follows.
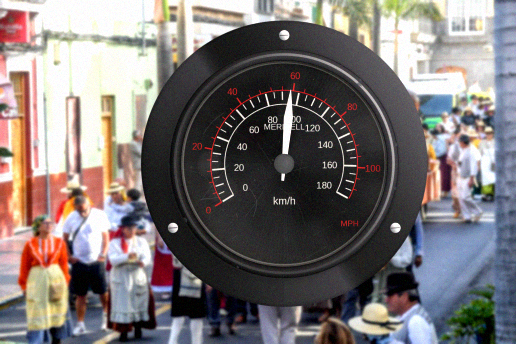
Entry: 95km/h
